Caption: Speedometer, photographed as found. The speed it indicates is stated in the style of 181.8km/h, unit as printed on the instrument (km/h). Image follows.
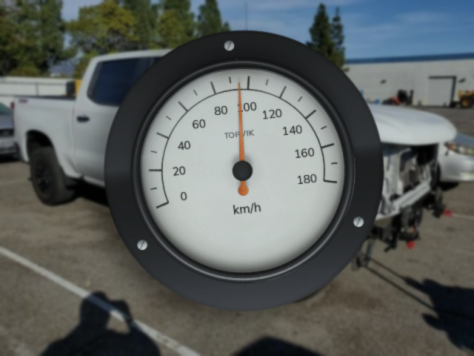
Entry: 95km/h
